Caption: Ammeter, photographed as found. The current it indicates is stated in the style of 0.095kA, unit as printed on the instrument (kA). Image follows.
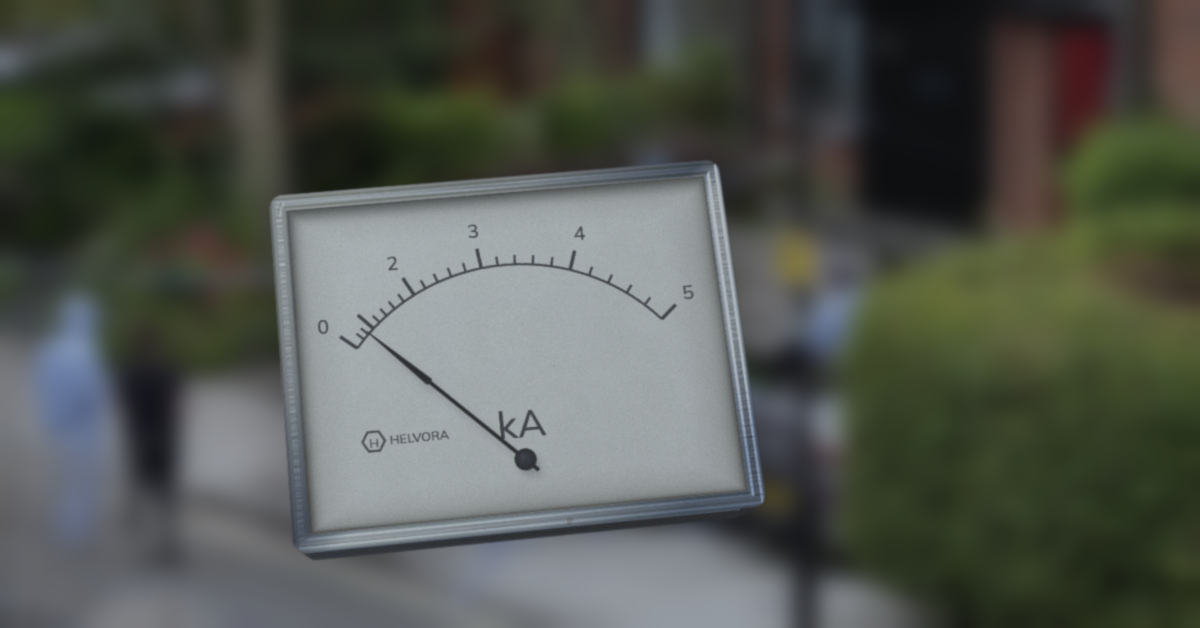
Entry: 0.8kA
